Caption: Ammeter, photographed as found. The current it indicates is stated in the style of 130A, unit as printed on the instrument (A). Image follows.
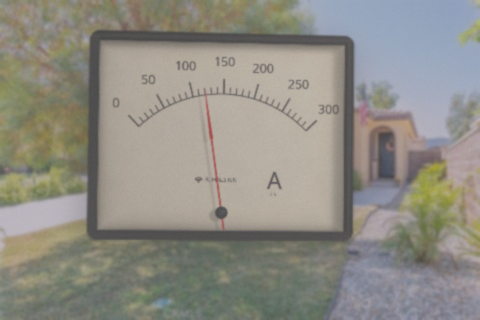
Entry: 120A
